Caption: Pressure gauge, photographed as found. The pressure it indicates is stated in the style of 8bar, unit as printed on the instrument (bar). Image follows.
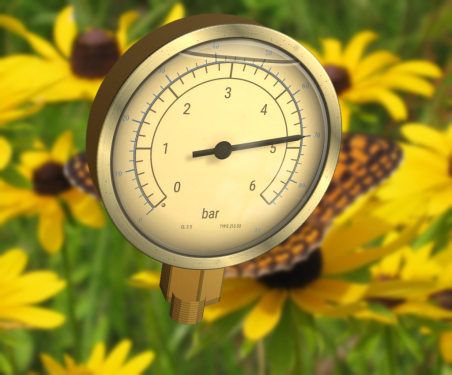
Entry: 4.8bar
